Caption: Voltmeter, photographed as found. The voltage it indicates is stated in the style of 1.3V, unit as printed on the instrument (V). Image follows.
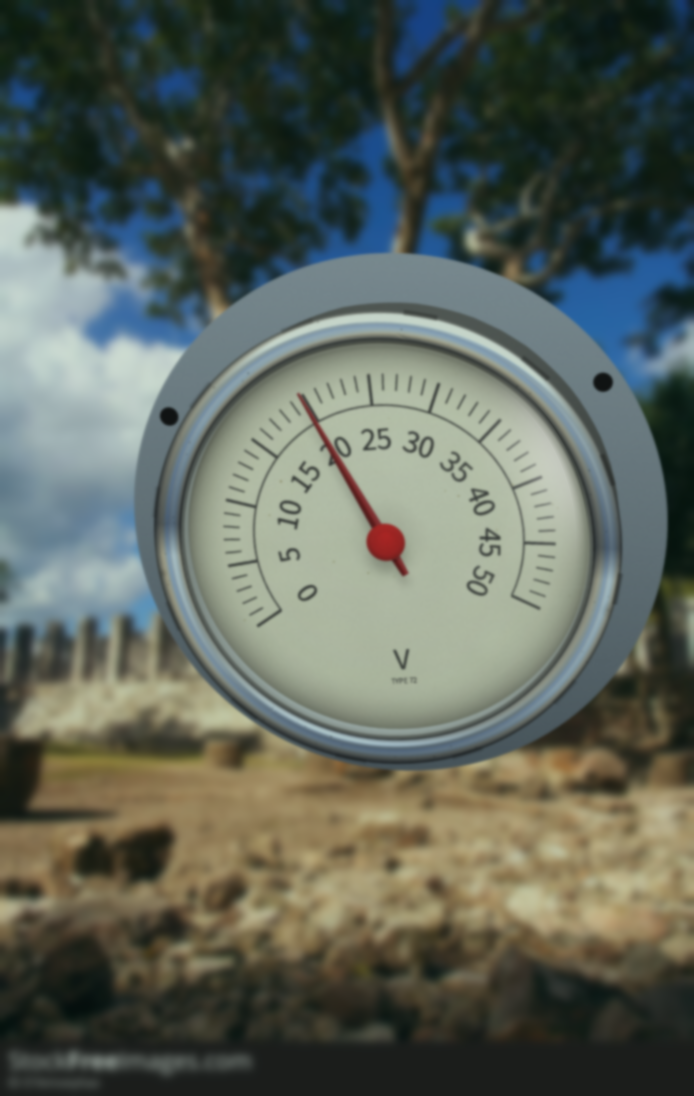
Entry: 20V
